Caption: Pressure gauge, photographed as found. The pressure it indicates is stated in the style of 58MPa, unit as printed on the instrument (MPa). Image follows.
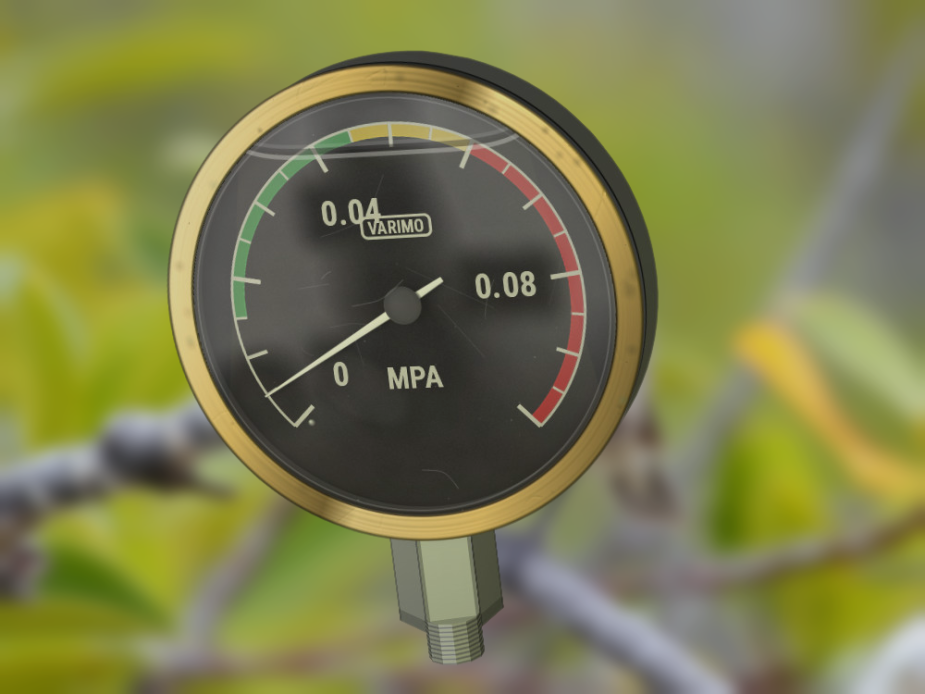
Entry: 0.005MPa
